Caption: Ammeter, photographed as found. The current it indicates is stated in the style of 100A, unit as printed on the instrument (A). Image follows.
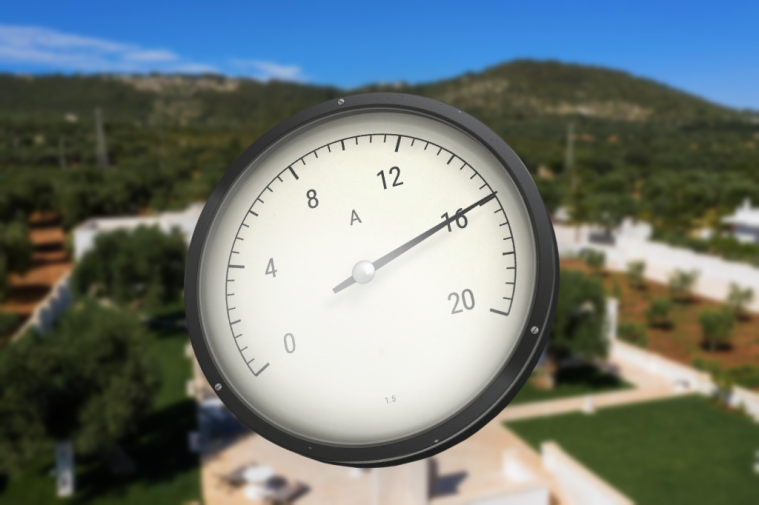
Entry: 16A
